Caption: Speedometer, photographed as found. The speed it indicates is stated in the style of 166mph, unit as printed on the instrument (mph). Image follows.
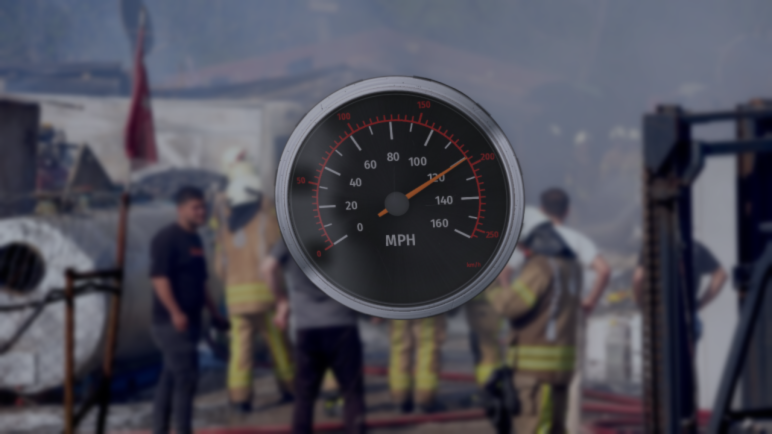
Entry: 120mph
